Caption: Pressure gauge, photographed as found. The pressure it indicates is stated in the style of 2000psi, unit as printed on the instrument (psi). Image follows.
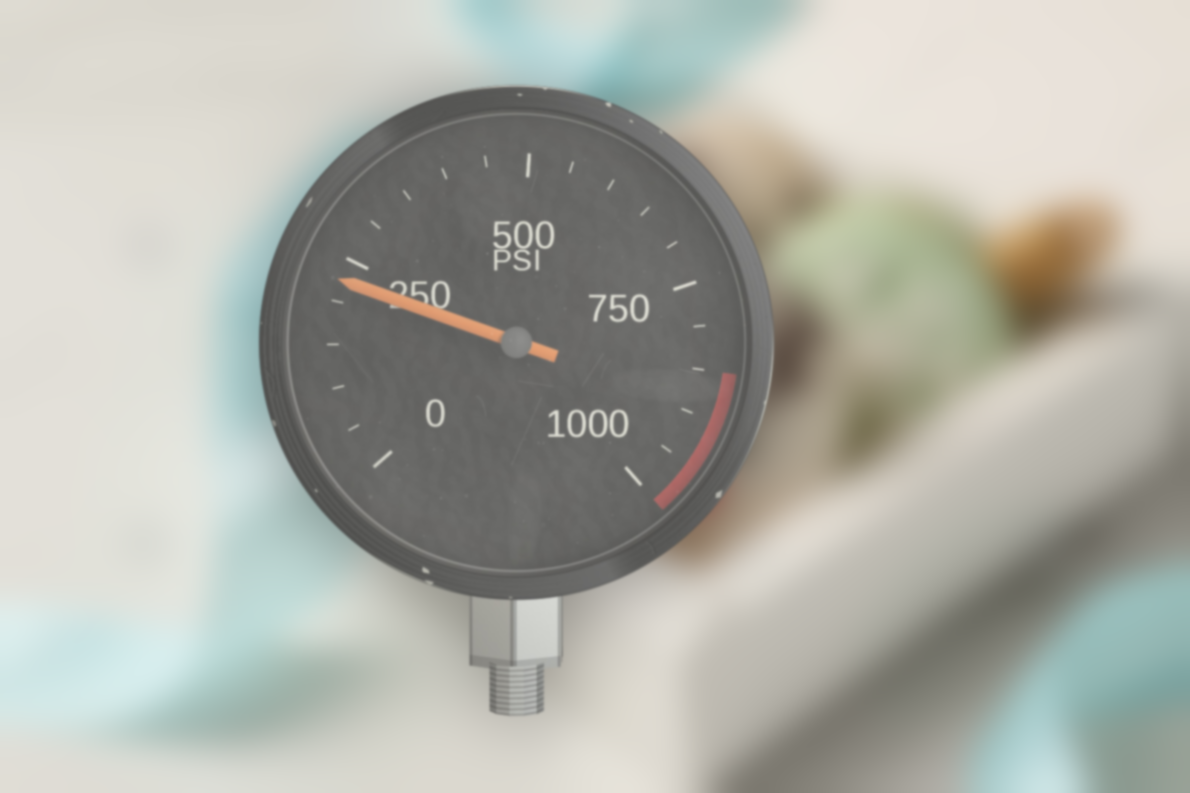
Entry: 225psi
